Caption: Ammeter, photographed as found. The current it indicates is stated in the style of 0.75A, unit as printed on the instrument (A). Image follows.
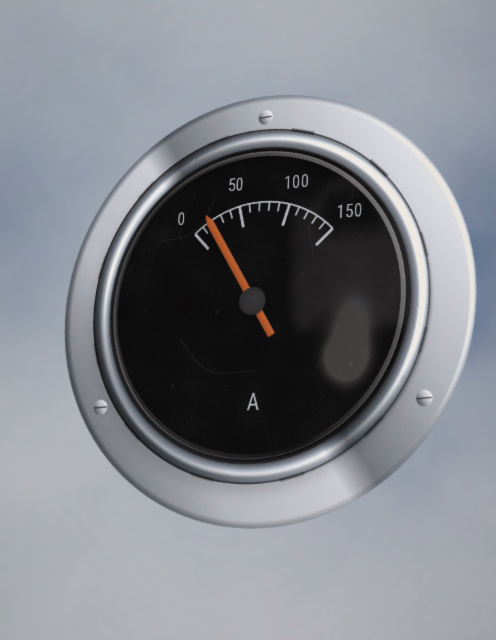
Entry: 20A
